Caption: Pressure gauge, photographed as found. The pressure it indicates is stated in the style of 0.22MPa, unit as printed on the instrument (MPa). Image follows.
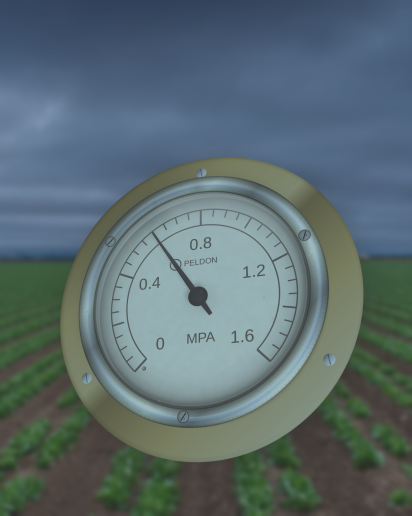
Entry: 0.6MPa
